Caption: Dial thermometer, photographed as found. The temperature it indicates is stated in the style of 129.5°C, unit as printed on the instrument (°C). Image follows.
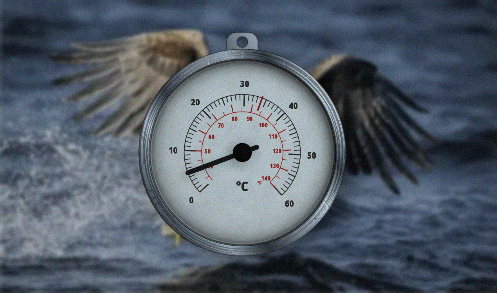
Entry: 5°C
